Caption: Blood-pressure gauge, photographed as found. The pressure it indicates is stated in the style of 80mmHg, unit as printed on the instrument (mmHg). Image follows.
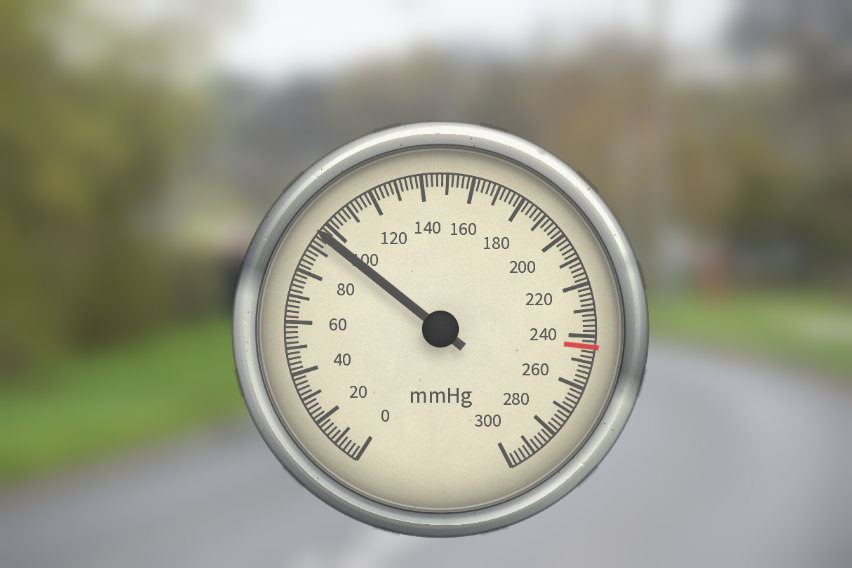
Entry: 96mmHg
